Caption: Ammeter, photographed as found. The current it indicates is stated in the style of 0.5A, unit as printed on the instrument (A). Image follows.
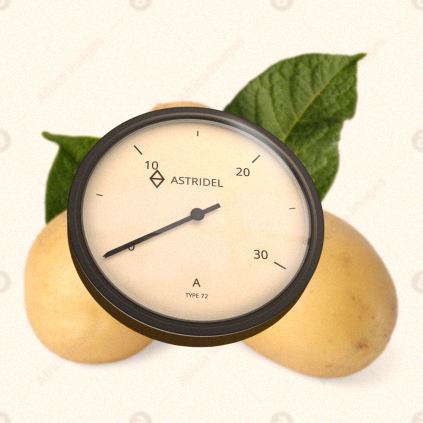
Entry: 0A
